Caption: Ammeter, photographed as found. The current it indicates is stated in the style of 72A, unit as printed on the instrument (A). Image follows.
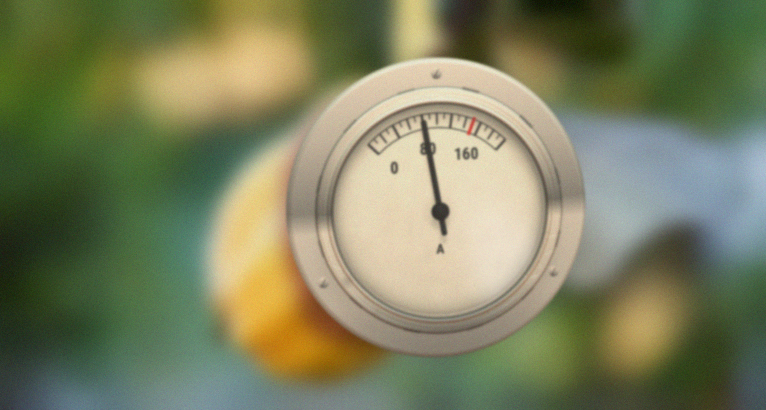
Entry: 80A
